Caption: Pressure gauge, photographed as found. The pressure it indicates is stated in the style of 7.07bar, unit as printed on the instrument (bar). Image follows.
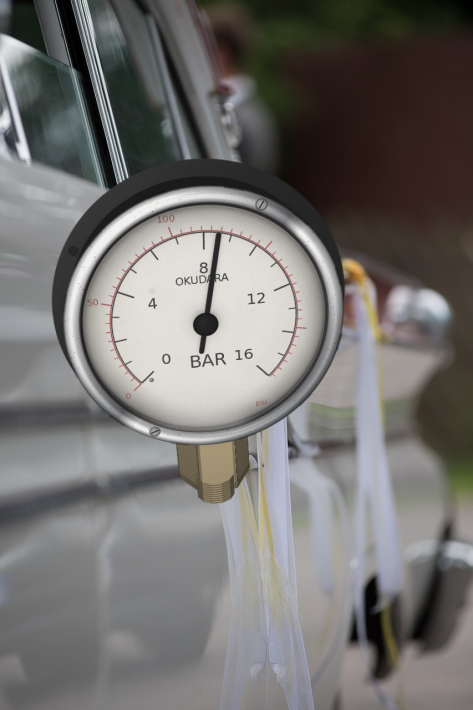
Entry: 8.5bar
